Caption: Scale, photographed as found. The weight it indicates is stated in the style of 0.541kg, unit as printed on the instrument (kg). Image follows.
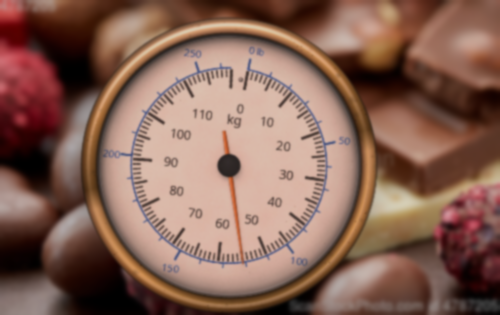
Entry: 55kg
